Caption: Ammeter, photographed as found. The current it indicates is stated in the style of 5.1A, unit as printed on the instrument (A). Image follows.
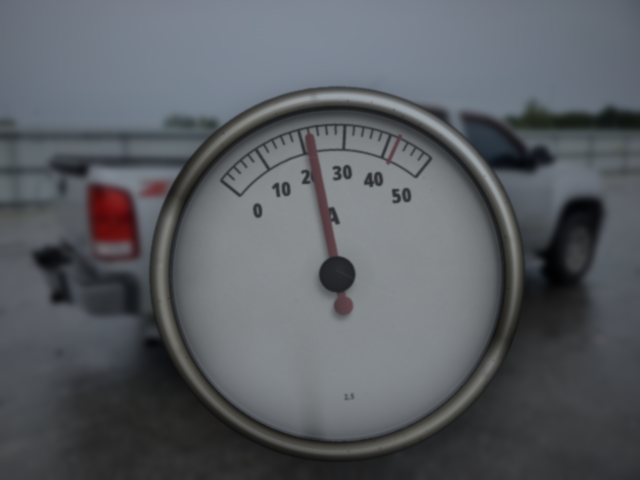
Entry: 22A
